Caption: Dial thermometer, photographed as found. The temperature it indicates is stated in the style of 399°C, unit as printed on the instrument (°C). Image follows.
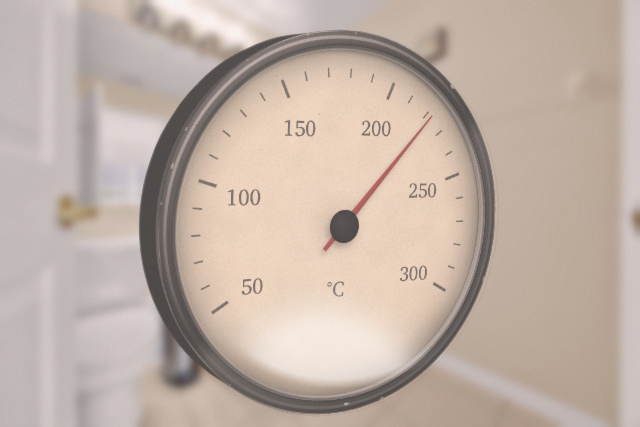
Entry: 220°C
